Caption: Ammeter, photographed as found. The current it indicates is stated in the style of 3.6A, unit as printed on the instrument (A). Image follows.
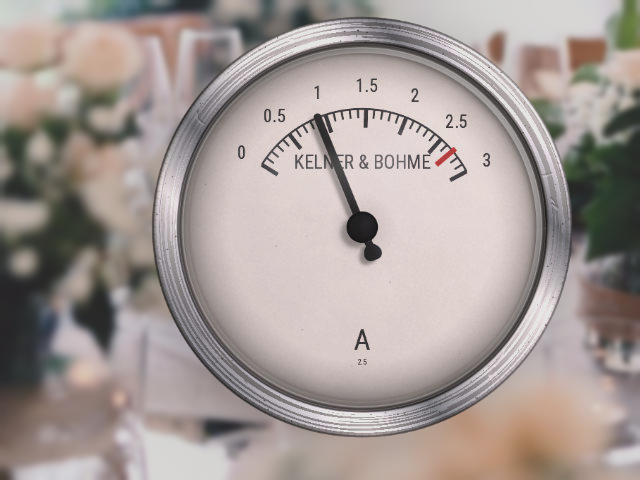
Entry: 0.9A
